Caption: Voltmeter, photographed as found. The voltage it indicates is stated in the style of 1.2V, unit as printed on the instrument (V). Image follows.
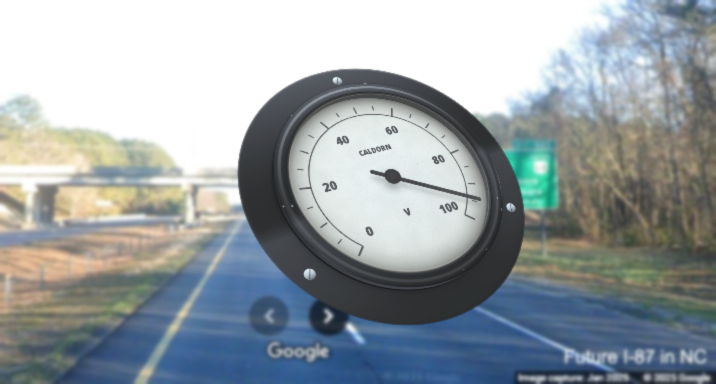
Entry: 95V
